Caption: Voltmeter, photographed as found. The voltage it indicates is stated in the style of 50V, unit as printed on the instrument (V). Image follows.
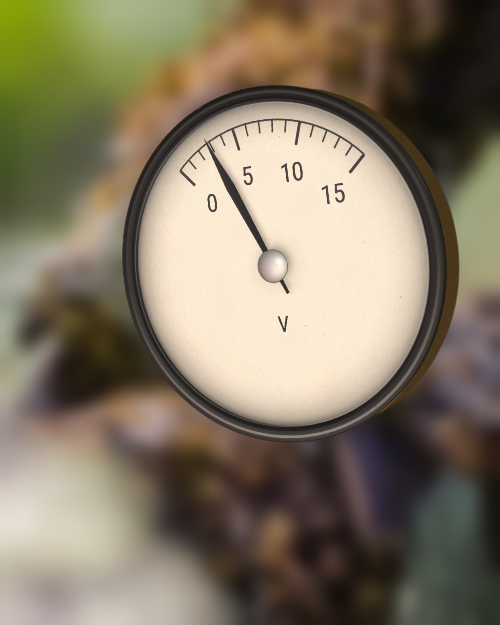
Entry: 3V
